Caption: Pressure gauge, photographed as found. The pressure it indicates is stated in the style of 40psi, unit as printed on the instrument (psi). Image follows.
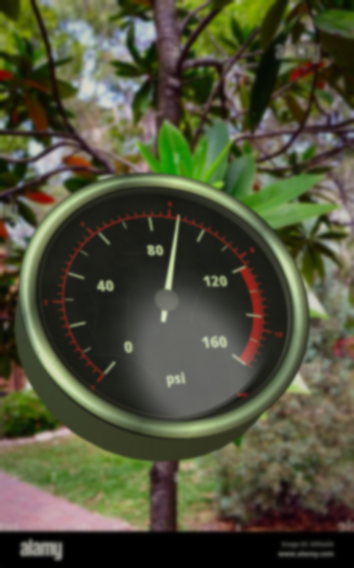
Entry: 90psi
